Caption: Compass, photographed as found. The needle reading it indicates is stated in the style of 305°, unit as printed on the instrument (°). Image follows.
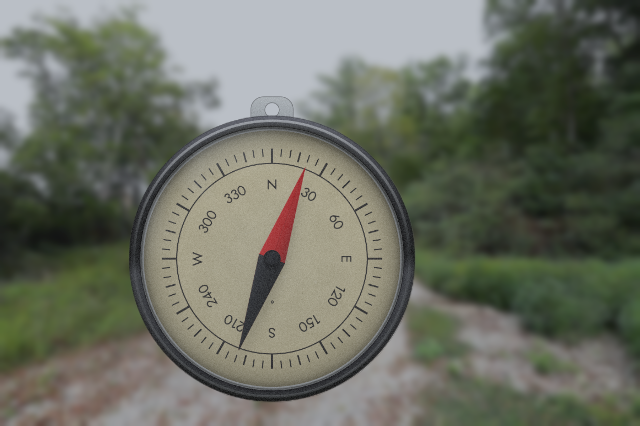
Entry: 20°
